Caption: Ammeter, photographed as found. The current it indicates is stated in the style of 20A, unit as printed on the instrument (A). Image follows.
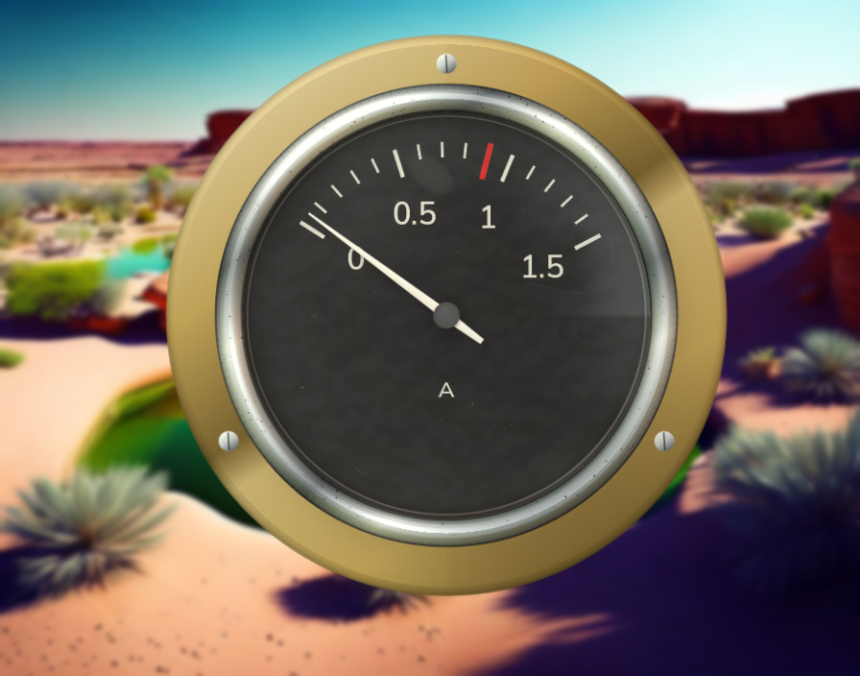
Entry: 0.05A
